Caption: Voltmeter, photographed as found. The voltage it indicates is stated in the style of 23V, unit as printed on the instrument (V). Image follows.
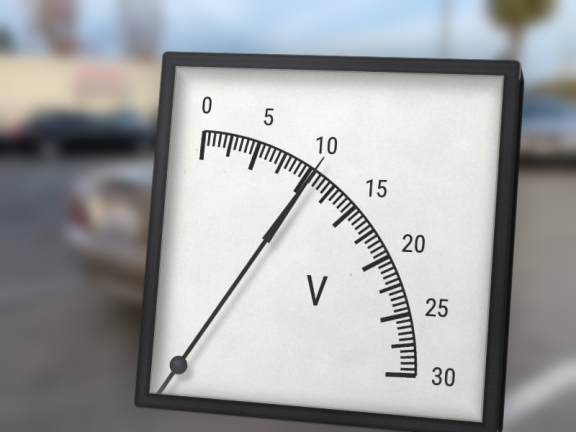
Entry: 10.5V
